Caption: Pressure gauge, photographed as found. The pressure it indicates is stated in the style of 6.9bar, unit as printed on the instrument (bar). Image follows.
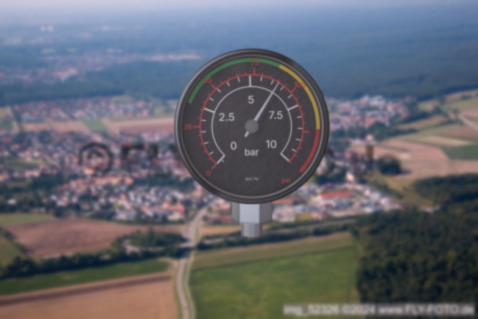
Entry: 6.25bar
